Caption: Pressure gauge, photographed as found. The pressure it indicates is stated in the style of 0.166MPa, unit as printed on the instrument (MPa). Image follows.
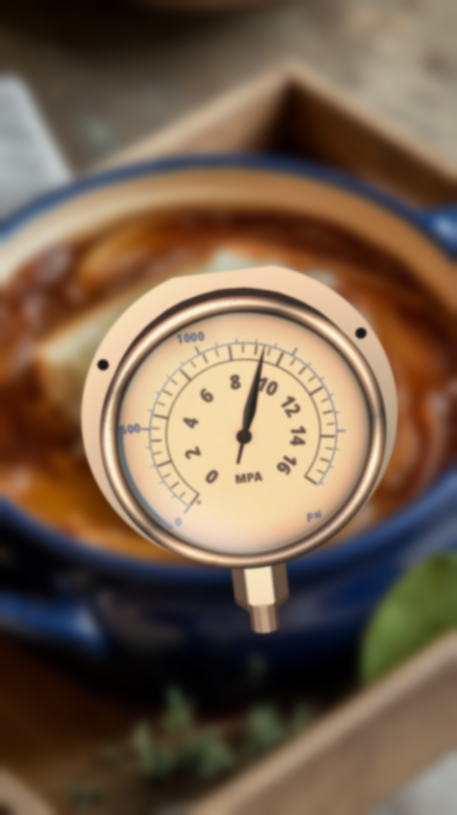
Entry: 9.25MPa
